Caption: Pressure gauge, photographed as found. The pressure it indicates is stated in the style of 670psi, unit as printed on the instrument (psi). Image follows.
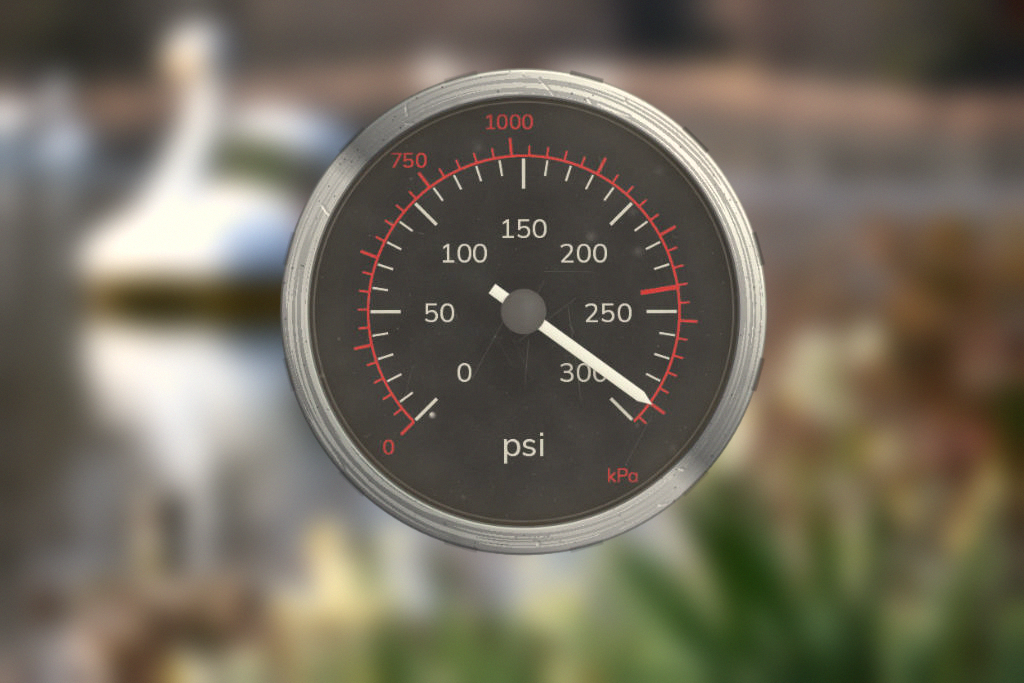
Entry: 290psi
